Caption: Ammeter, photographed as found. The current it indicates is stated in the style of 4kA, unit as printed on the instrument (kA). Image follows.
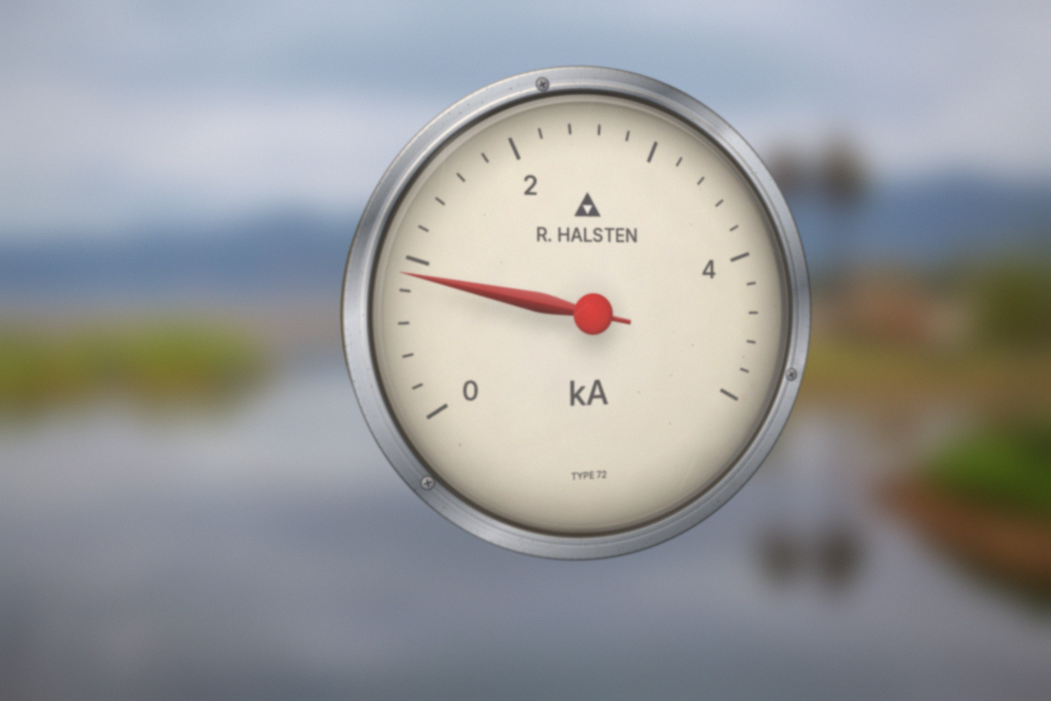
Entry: 0.9kA
